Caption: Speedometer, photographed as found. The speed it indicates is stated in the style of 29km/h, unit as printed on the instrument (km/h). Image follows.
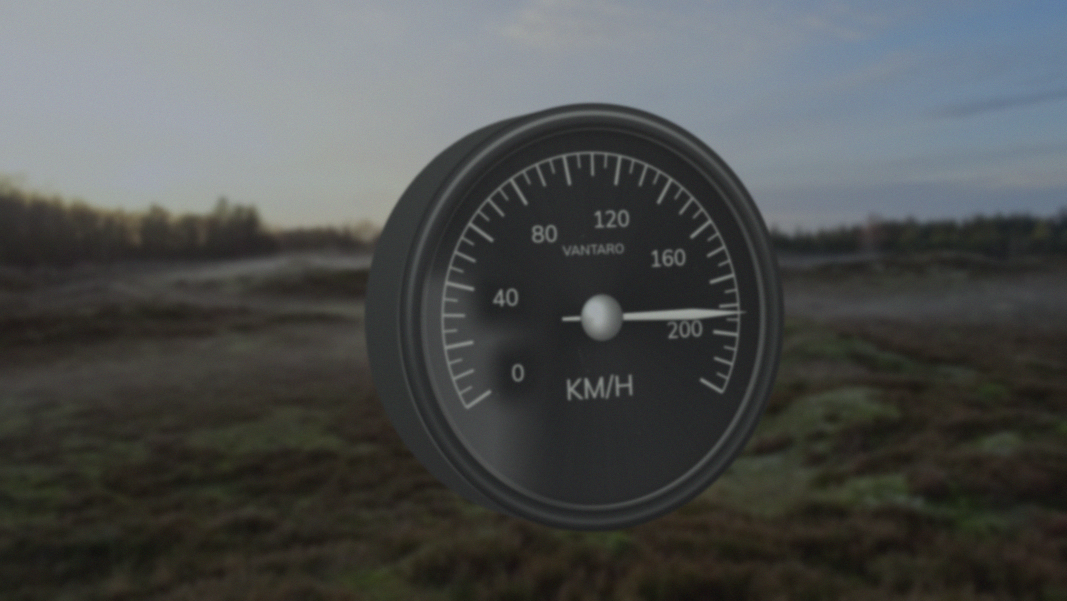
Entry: 192.5km/h
